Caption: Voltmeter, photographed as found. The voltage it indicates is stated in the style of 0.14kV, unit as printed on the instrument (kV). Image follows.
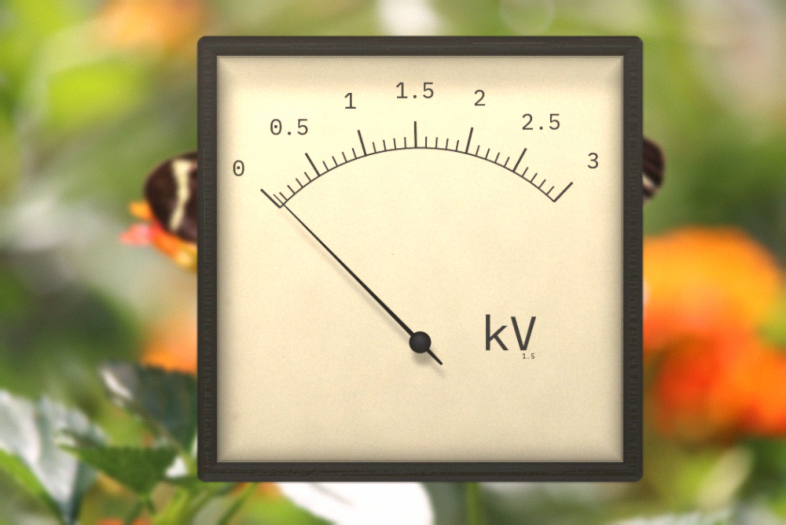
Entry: 0.05kV
